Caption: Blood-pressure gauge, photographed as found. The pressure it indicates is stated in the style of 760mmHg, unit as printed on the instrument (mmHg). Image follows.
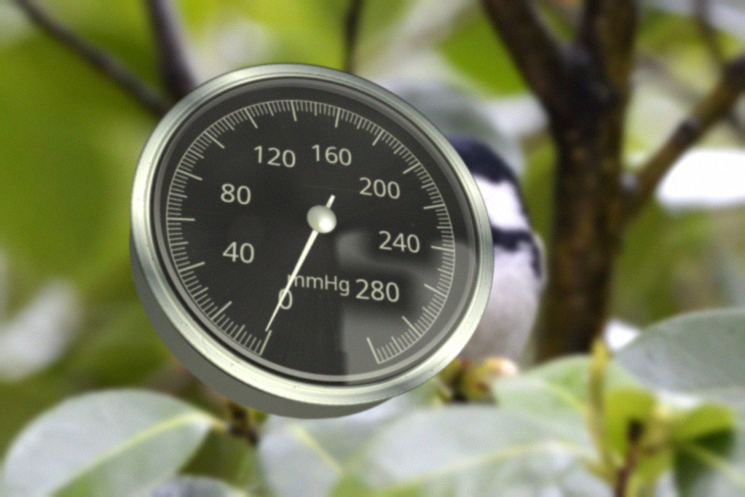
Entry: 2mmHg
